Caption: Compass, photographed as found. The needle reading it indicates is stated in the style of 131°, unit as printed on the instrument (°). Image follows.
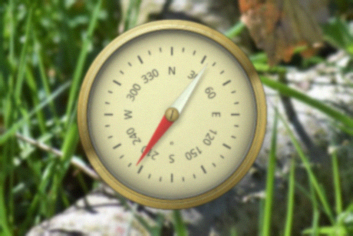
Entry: 215°
